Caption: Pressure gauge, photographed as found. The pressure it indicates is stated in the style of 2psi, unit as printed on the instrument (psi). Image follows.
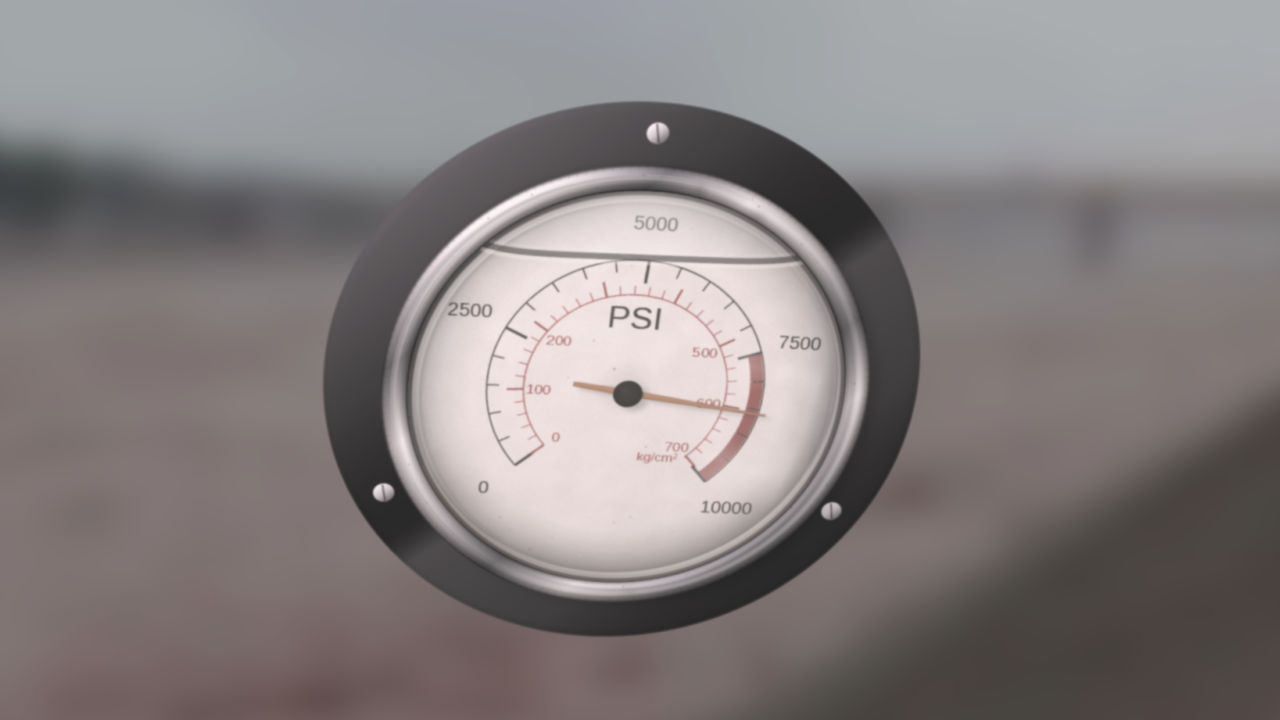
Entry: 8500psi
